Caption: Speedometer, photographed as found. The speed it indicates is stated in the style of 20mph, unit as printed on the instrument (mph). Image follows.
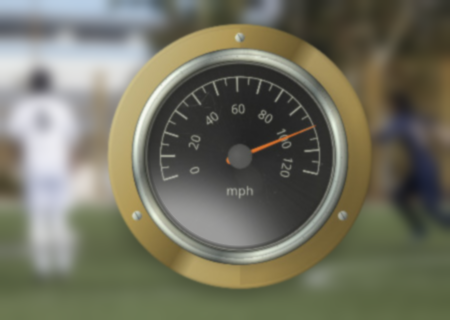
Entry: 100mph
